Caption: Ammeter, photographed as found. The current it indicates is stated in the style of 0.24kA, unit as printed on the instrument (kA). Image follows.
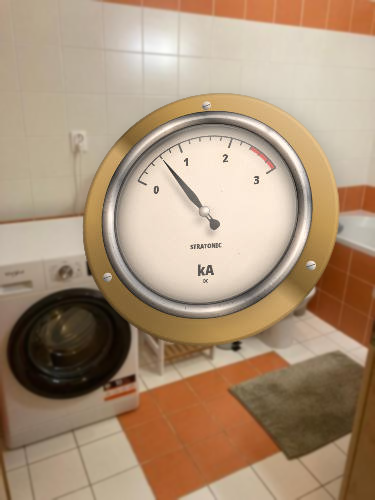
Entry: 0.6kA
